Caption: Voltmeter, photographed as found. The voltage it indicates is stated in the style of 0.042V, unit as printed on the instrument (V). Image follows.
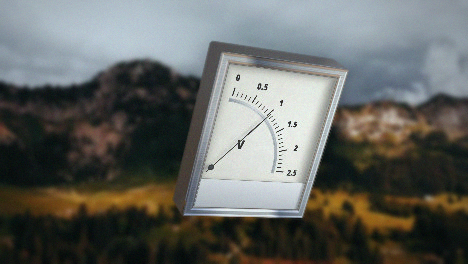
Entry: 1V
